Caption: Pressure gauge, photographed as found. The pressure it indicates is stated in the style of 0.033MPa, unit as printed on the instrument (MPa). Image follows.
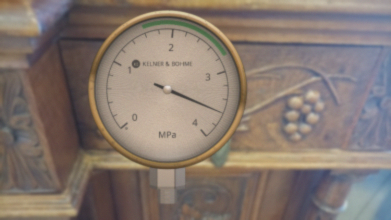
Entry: 3.6MPa
